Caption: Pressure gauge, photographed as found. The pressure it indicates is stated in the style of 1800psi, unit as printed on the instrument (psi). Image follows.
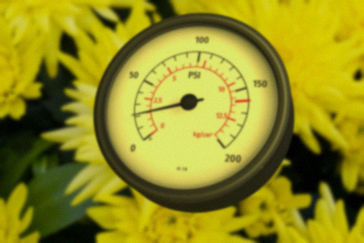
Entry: 20psi
